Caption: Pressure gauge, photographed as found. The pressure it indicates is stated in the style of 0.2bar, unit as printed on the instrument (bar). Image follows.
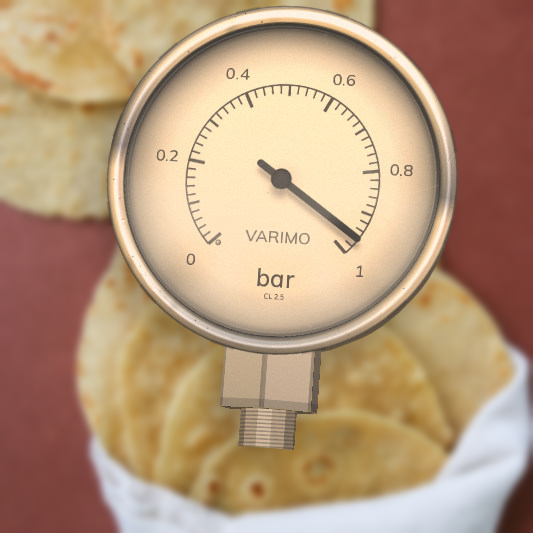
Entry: 0.96bar
